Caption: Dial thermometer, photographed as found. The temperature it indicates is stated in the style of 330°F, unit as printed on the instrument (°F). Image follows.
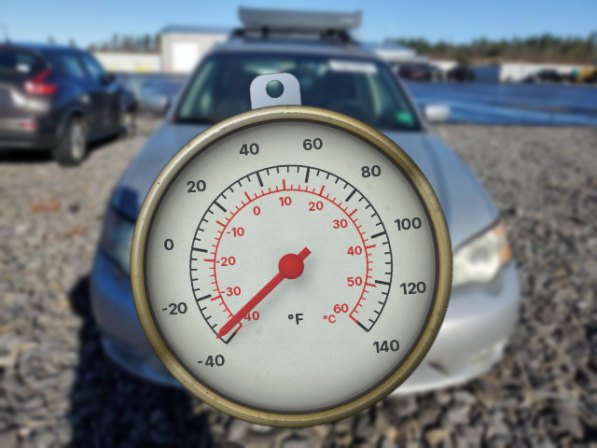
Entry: -36°F
